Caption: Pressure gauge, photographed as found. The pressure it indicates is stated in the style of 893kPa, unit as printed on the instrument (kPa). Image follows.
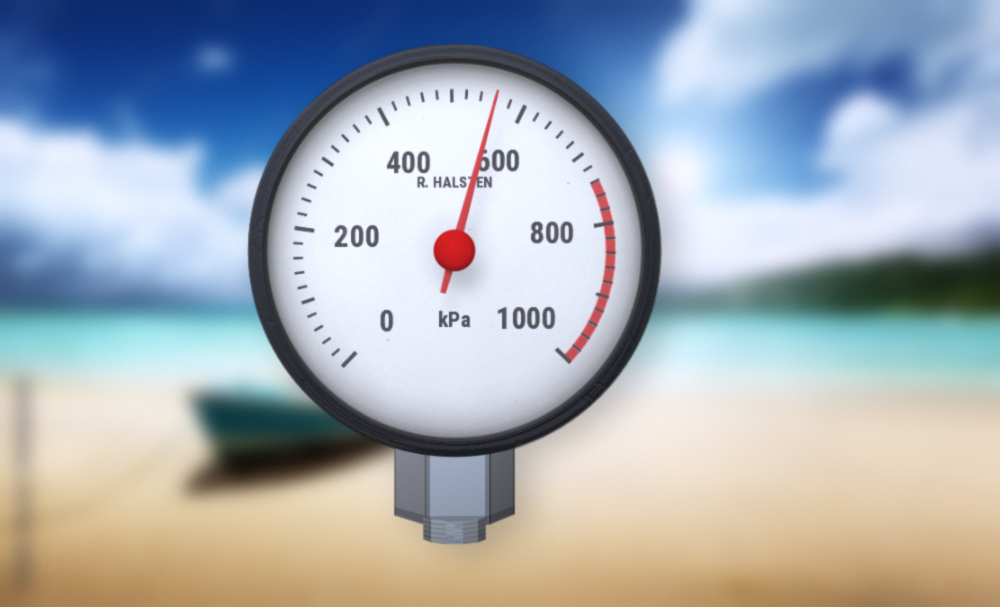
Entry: 560kPa
